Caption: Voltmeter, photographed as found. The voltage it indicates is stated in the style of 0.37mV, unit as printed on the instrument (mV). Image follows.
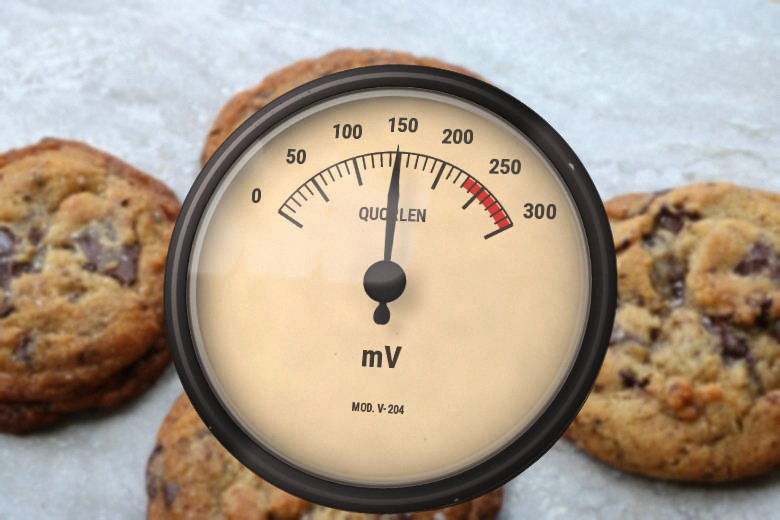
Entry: 150mV
